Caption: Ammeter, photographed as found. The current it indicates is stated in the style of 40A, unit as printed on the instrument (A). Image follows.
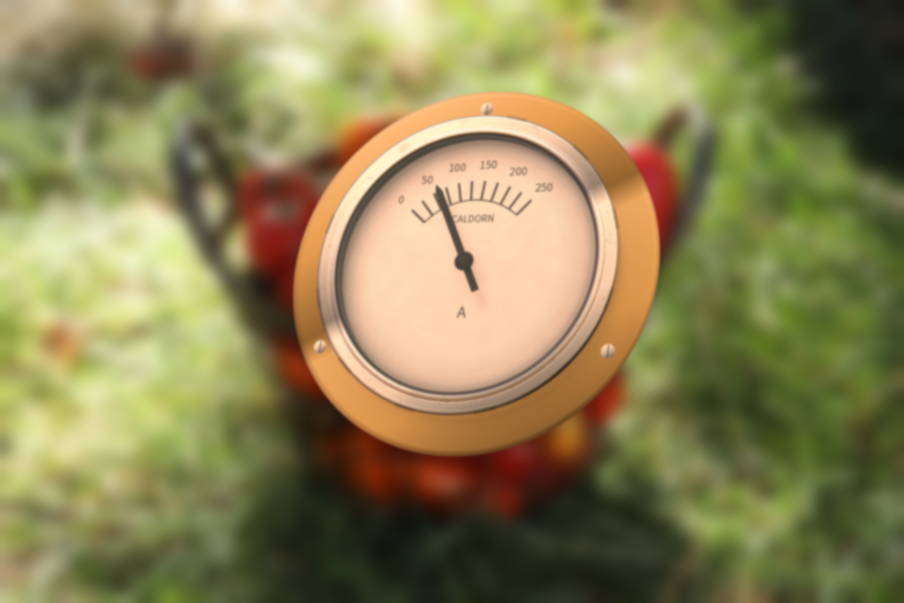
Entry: 62.5A
